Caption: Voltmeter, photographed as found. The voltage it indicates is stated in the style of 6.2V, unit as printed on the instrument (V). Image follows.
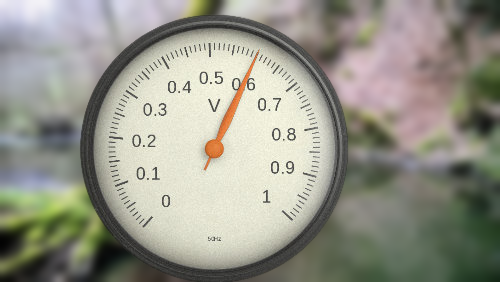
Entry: 0.6V
